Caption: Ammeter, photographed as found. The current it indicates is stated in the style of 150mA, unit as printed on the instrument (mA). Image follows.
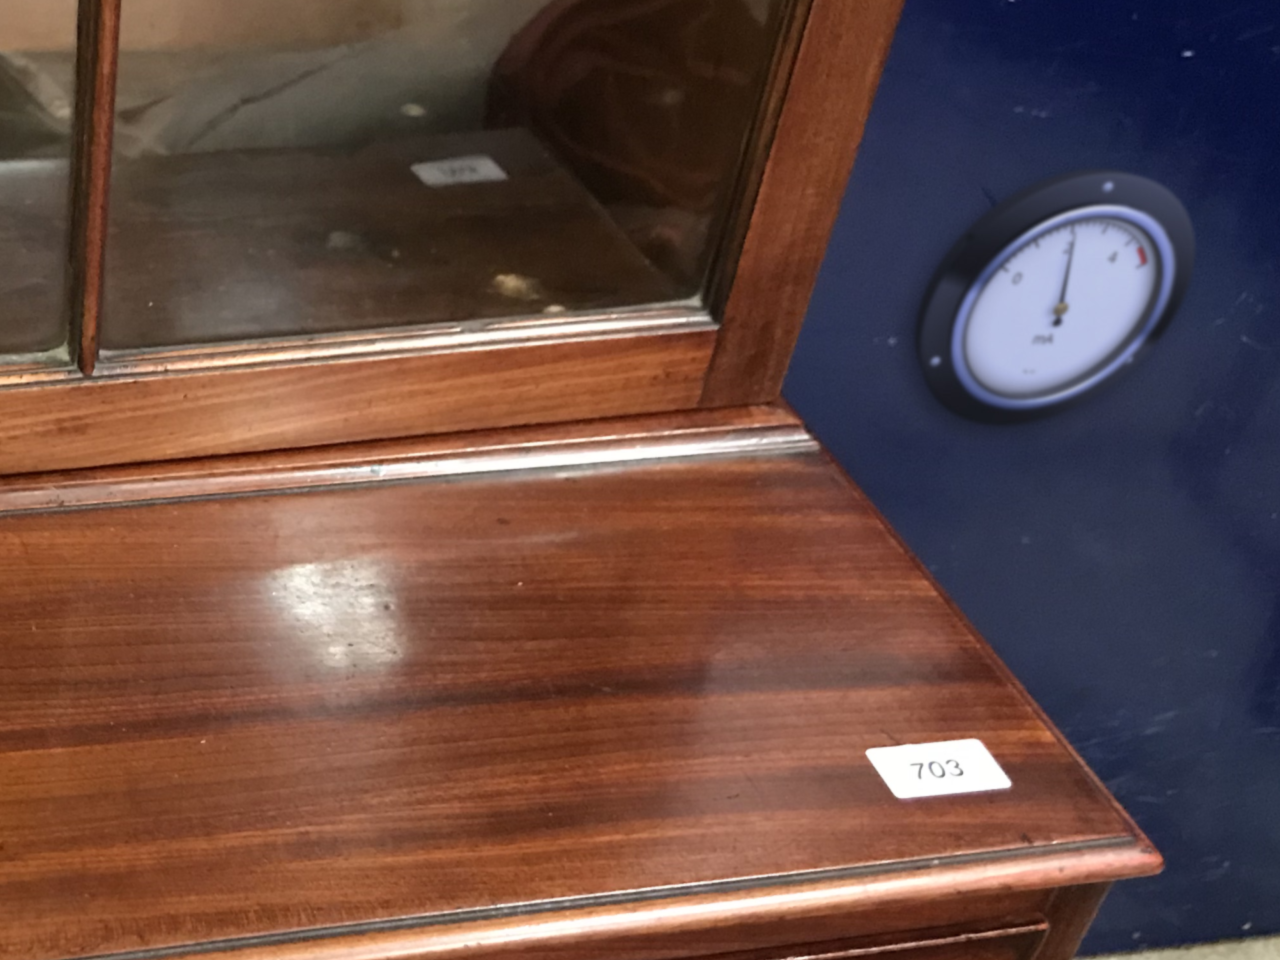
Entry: 2mA
